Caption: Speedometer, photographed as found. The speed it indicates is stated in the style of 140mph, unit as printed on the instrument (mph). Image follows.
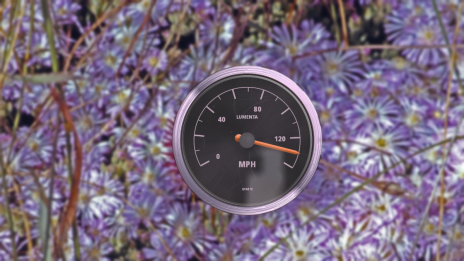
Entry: 130mph
